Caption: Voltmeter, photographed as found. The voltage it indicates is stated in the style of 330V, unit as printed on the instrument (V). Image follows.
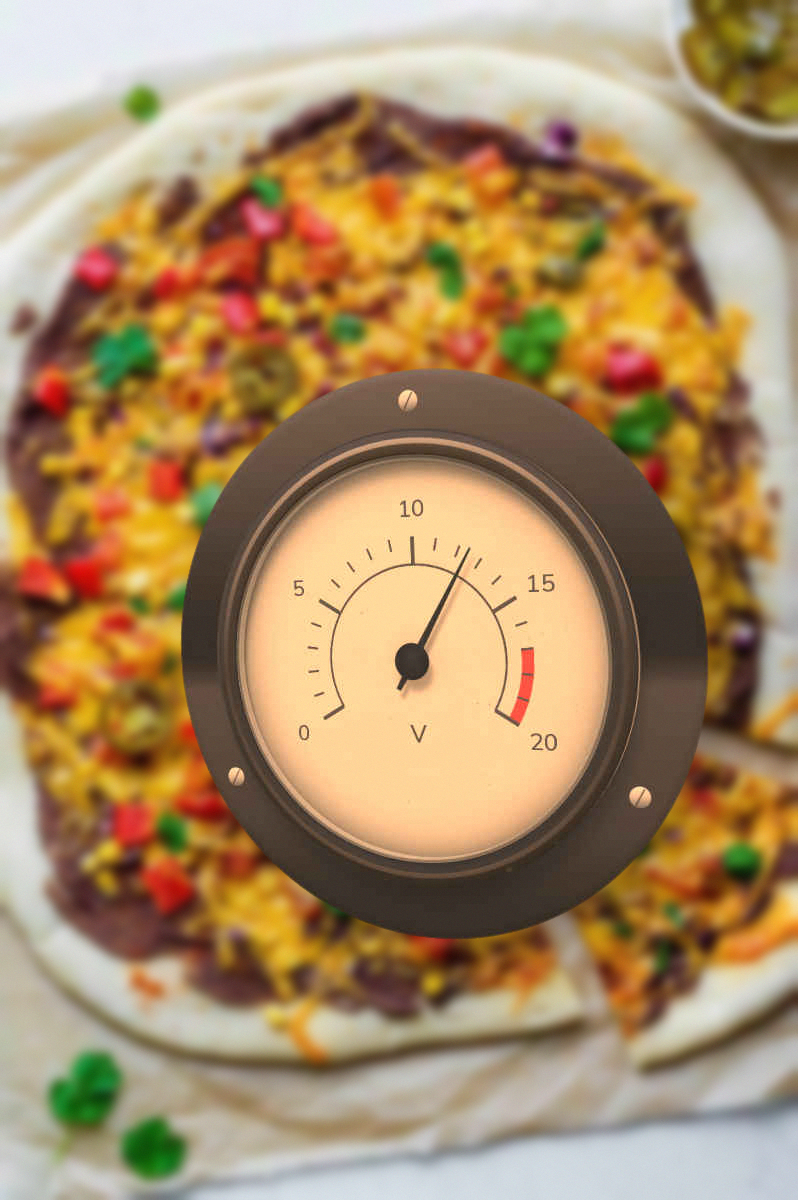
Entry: 12.5V
